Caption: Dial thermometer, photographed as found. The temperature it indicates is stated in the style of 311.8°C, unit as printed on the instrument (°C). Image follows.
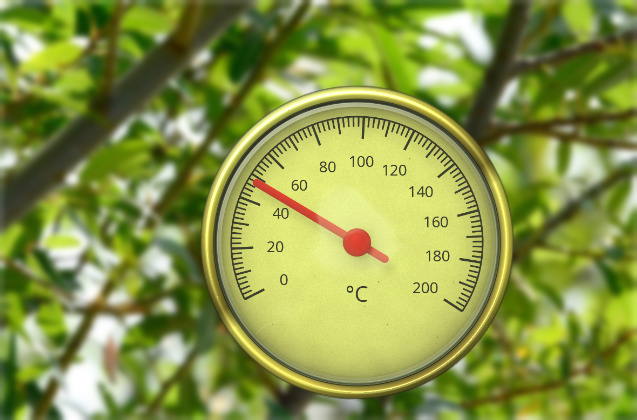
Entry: 48°C
